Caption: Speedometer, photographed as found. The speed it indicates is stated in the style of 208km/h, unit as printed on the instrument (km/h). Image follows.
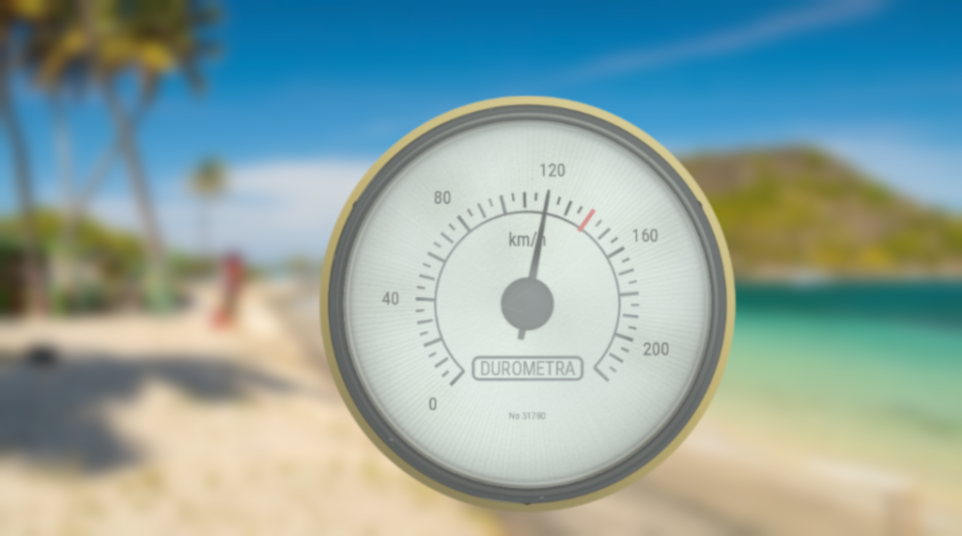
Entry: 120km/h
